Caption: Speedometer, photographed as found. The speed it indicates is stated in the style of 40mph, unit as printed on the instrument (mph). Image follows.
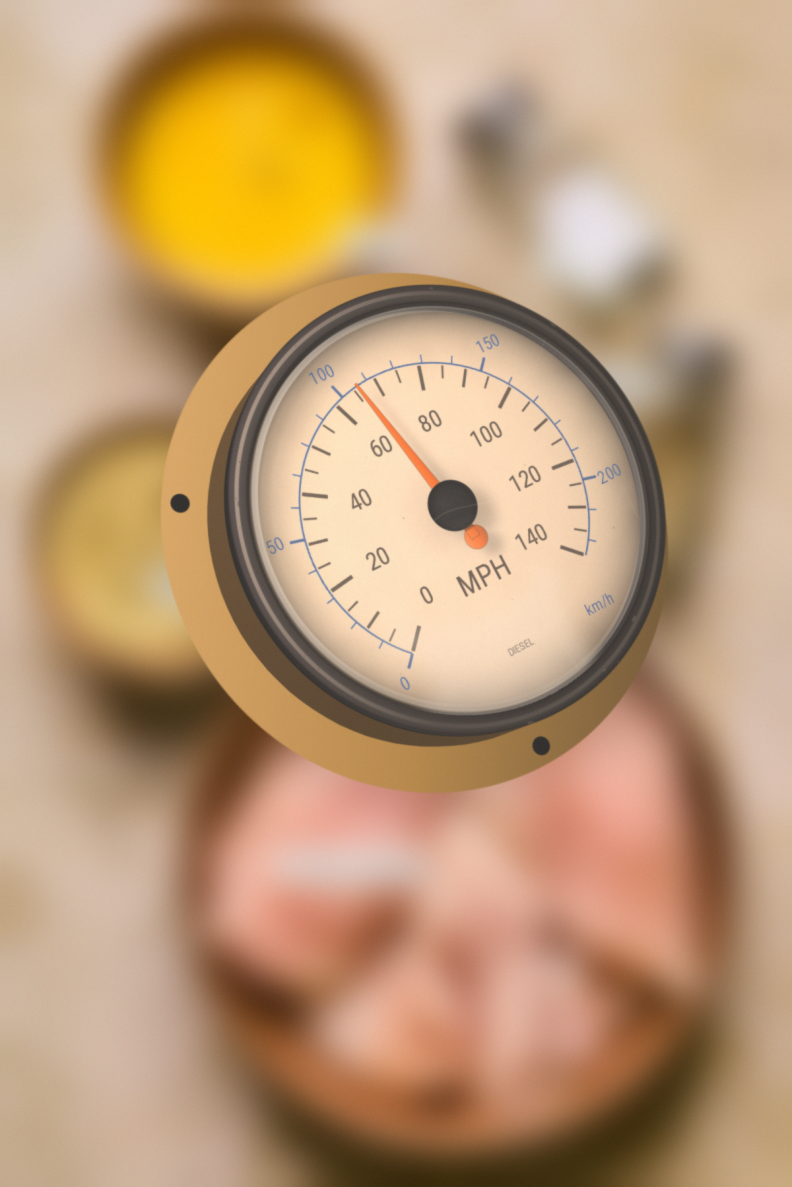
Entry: 65mph
